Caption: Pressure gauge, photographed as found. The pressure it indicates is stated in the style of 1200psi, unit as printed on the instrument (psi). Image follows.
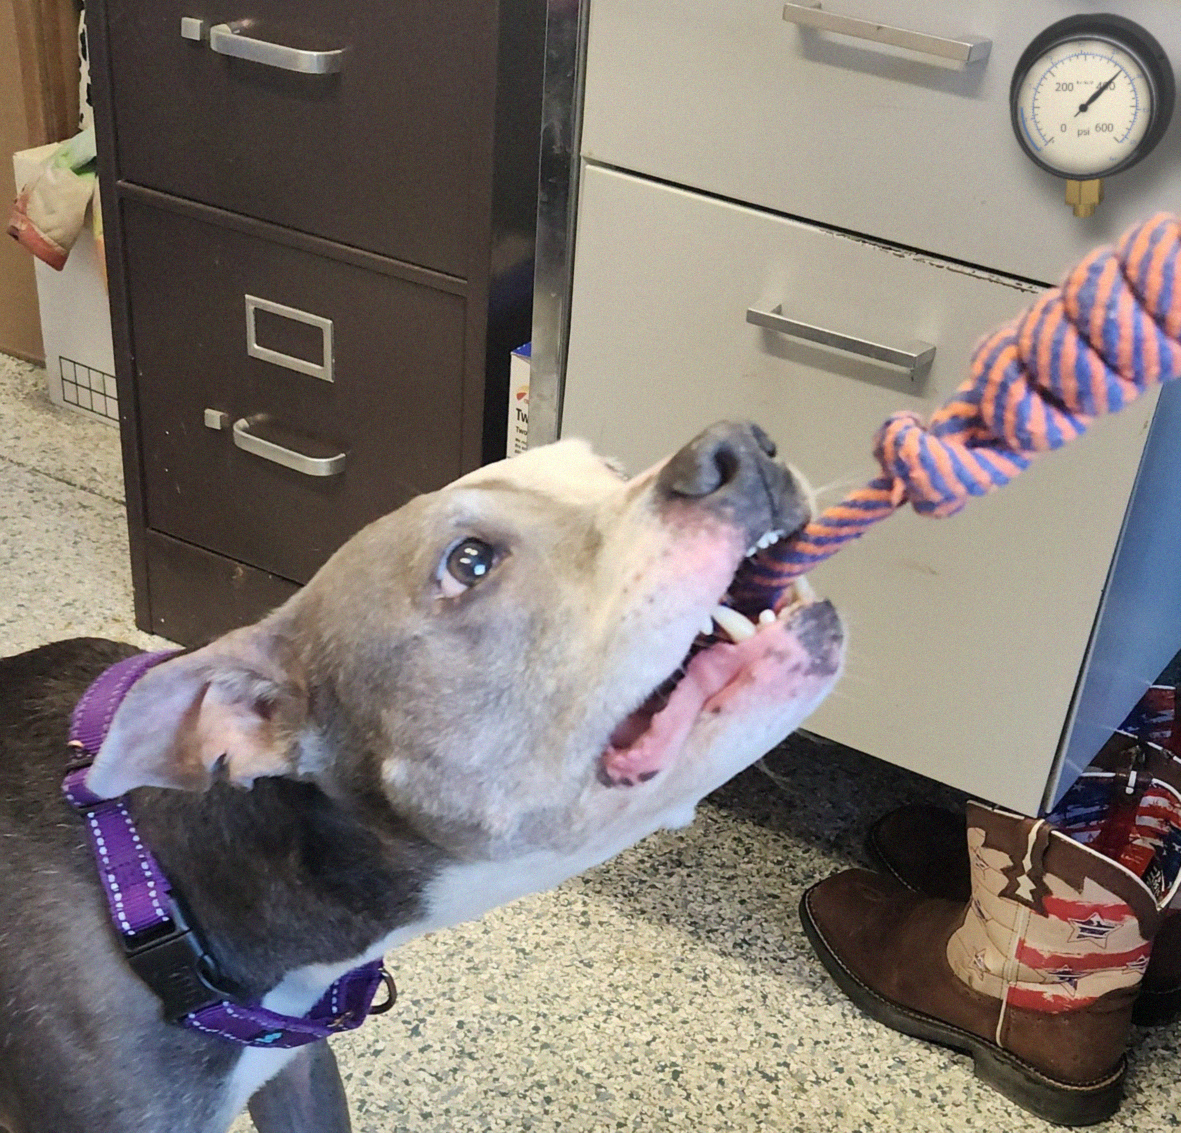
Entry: 400psi
